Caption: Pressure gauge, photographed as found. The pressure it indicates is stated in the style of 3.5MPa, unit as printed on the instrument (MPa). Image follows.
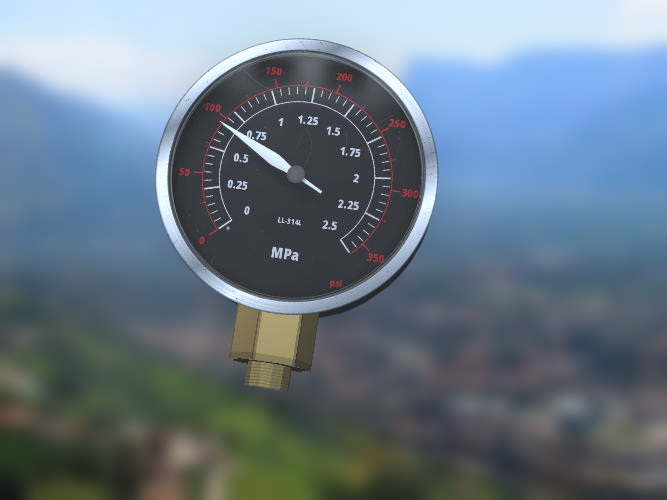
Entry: 0.65MPa
